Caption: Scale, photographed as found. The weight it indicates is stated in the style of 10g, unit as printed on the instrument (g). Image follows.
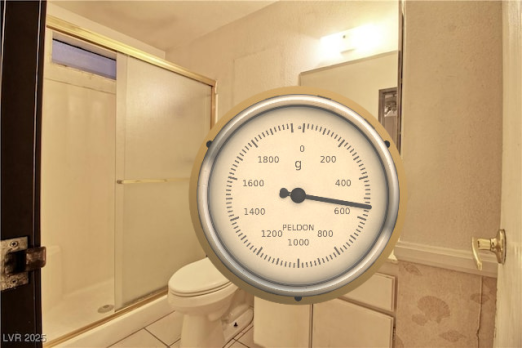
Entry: 540g
